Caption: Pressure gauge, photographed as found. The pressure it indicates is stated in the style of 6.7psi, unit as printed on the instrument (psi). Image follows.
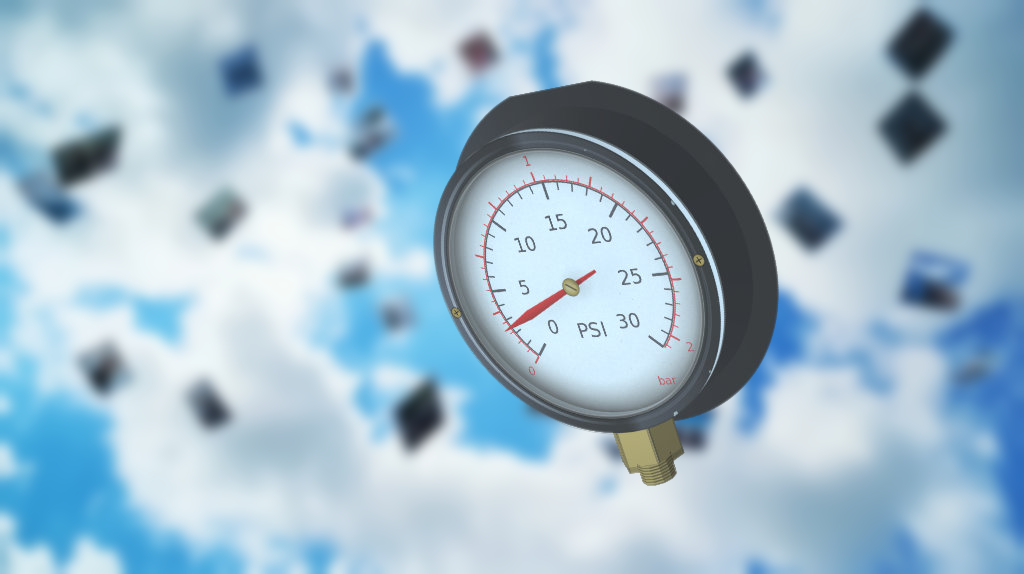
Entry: 2.5psi
